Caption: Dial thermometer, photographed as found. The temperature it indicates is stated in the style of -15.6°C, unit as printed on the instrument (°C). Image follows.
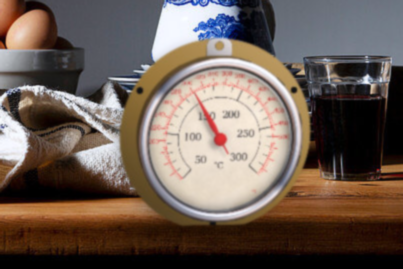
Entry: 150°C
